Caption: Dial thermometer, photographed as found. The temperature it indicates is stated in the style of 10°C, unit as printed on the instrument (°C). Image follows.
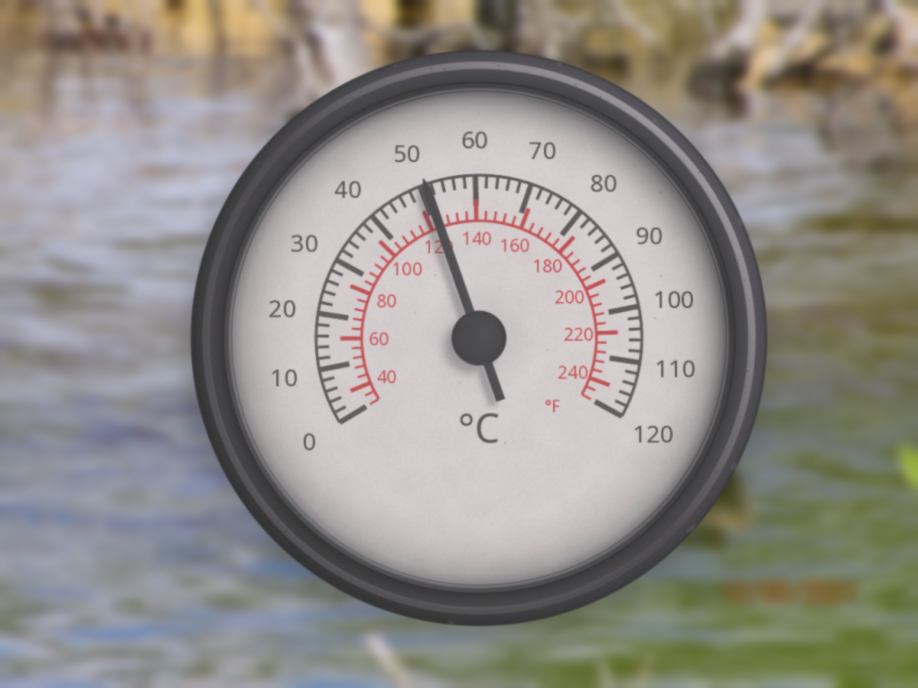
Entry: 51°C
